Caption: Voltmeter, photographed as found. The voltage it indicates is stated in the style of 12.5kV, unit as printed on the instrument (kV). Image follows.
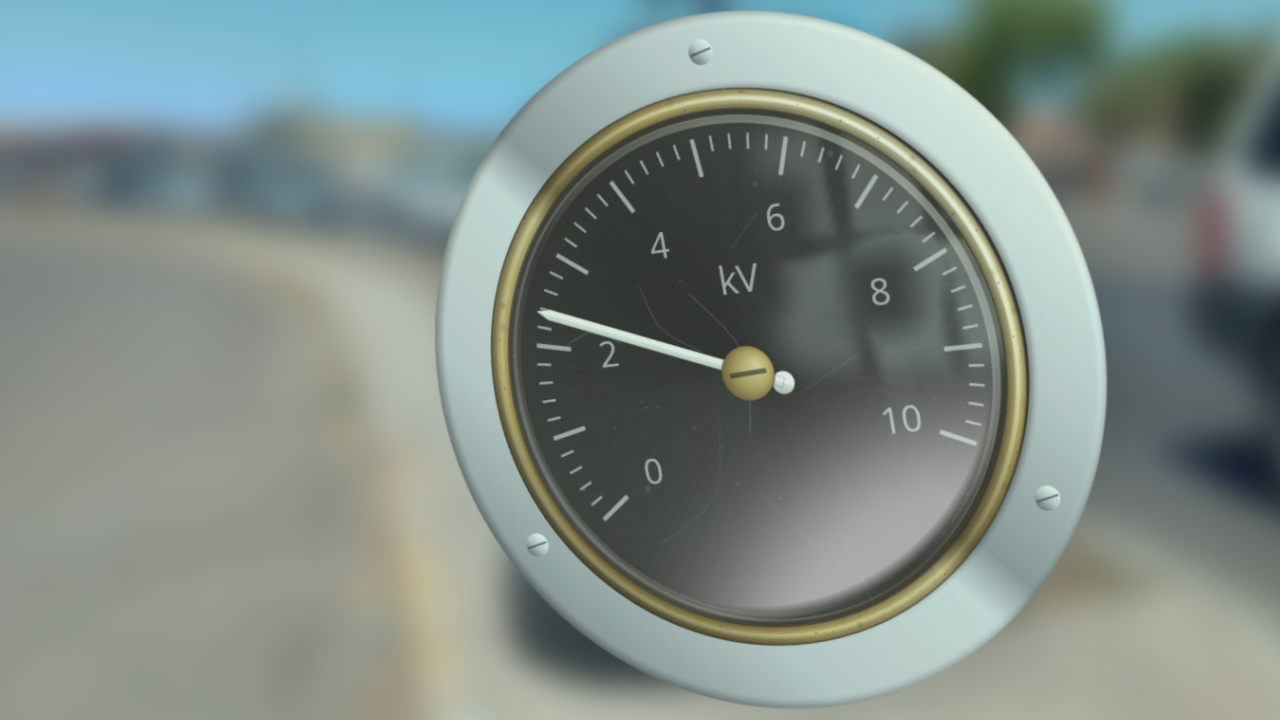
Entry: 2.4kV
